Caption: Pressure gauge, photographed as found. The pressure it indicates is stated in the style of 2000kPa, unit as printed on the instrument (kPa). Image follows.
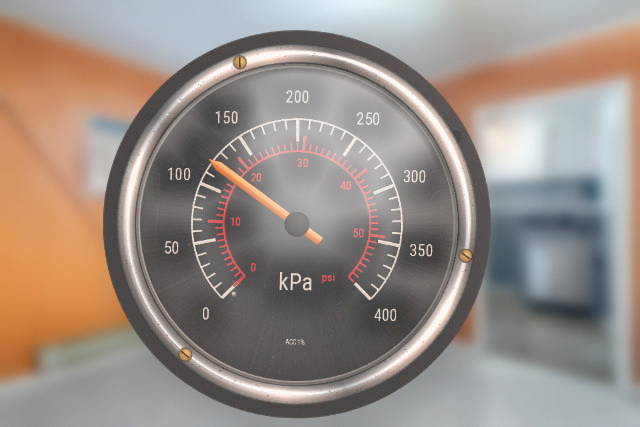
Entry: 120kPa
